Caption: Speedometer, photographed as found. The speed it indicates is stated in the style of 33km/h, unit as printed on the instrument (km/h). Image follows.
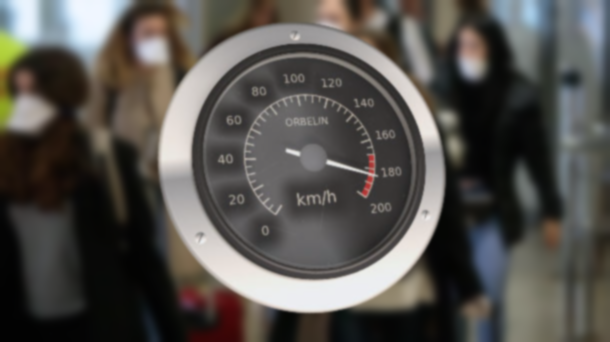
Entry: 185km/h
